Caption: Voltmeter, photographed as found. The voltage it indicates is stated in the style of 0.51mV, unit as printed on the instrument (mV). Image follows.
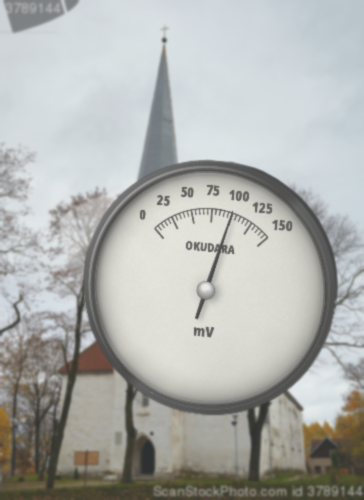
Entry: 100mV
